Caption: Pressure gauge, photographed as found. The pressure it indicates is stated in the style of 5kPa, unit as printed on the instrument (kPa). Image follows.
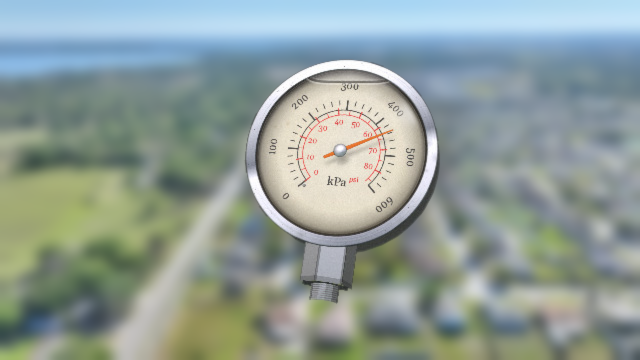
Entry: 440kPa
